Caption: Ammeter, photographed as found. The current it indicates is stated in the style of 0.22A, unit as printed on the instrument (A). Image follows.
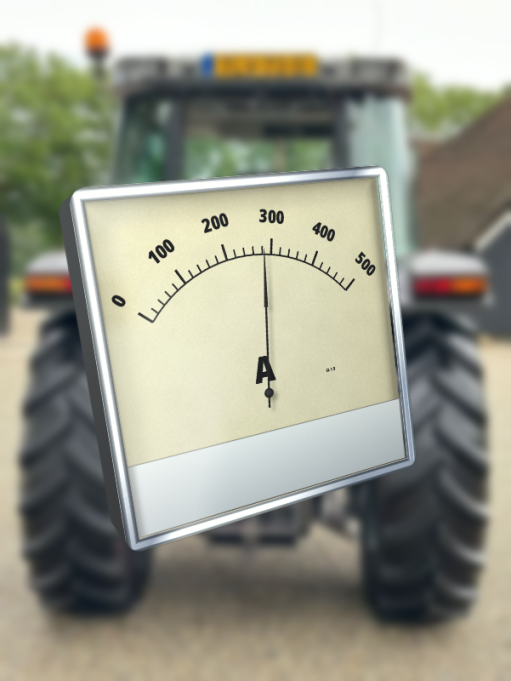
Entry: 280A
